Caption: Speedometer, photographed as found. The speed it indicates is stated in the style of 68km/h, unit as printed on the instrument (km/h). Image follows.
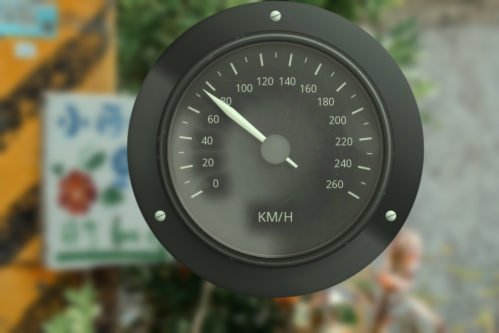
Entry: 75km/h
